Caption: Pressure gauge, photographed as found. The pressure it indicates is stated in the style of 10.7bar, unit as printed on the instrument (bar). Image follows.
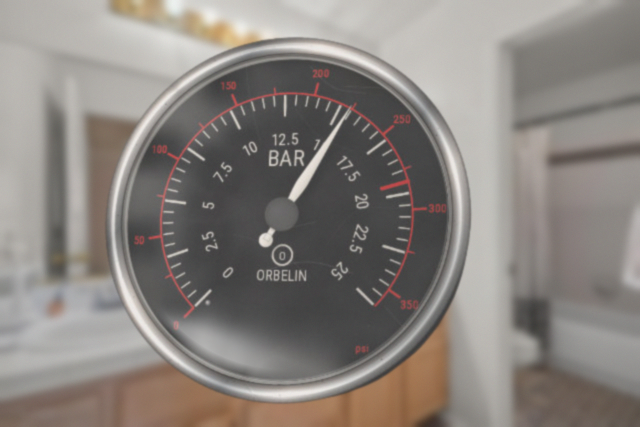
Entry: 15.5bar
